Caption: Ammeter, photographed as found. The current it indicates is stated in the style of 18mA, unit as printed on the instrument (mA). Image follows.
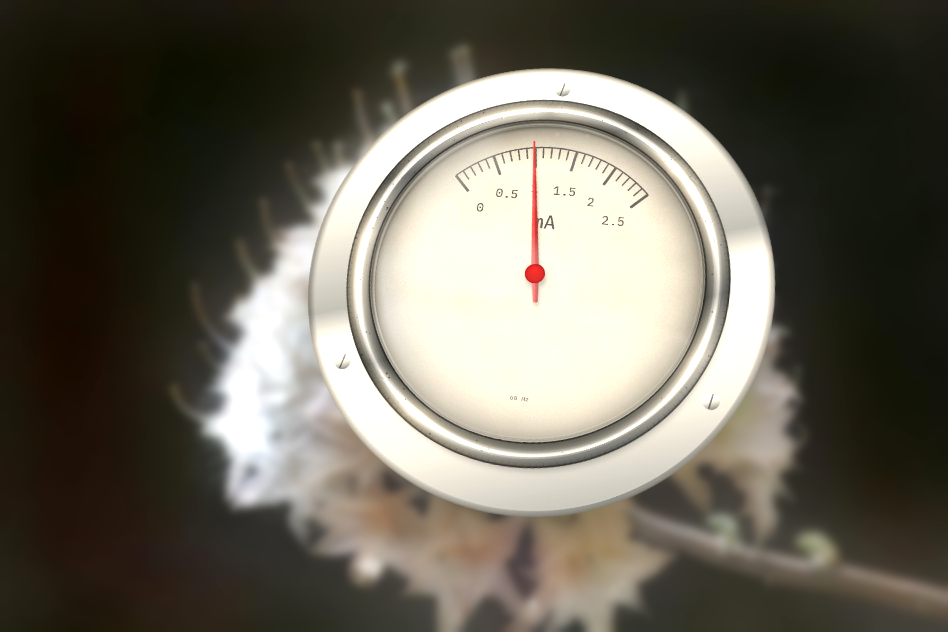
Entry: 1mA
